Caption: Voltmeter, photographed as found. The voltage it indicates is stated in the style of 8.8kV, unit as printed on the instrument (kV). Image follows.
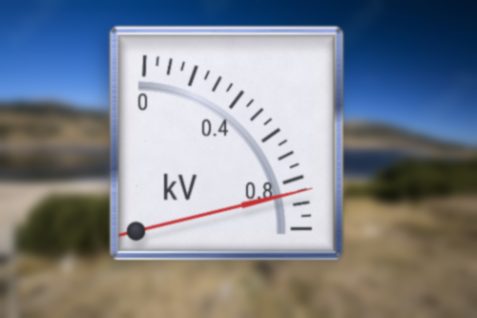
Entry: 0.85kV
